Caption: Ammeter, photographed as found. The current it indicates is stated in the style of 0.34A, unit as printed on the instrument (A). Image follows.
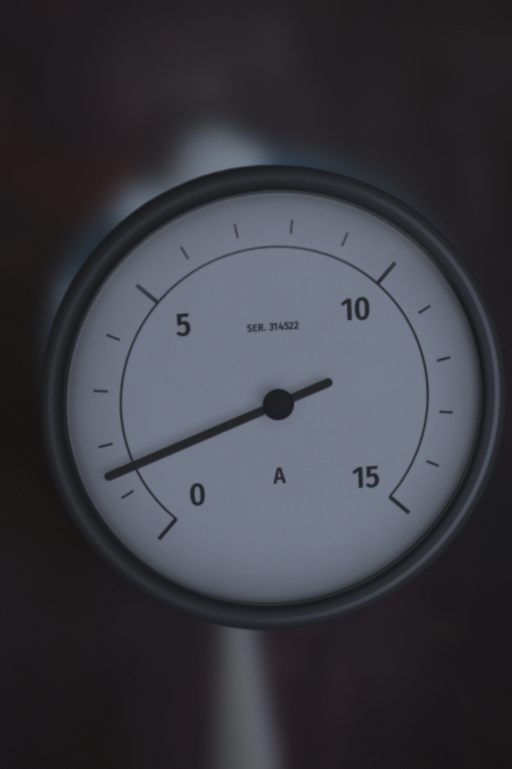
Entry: 1.5A
